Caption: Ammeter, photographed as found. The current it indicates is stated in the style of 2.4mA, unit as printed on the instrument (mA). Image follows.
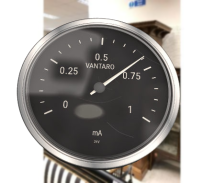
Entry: 0.7mA
